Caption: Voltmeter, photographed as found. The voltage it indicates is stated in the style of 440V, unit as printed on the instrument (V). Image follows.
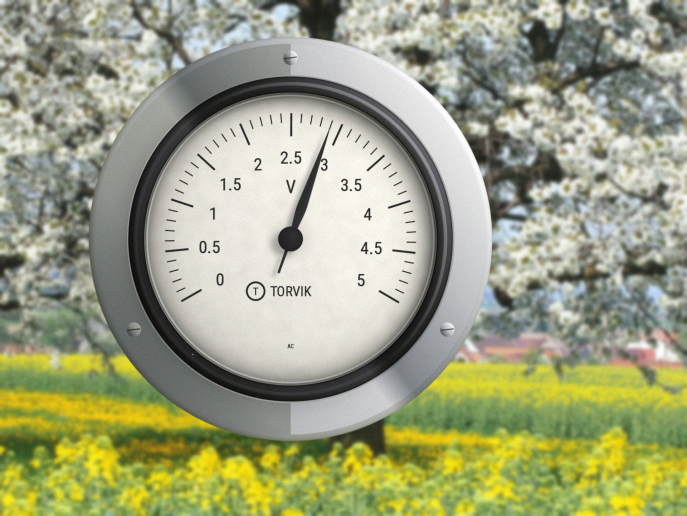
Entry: 2.9V
